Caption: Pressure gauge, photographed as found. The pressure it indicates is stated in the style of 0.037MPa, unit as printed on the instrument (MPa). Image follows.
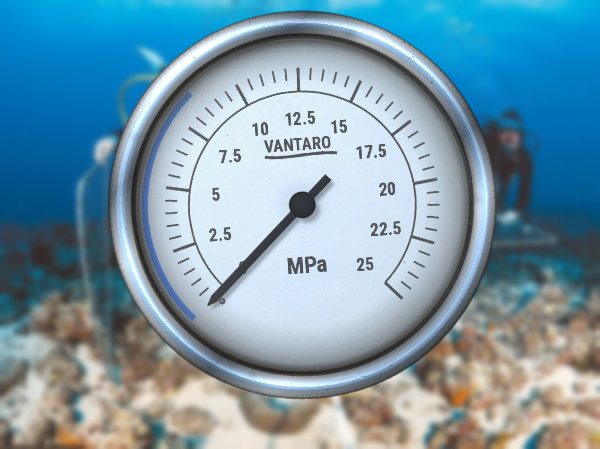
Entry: 0MPa
